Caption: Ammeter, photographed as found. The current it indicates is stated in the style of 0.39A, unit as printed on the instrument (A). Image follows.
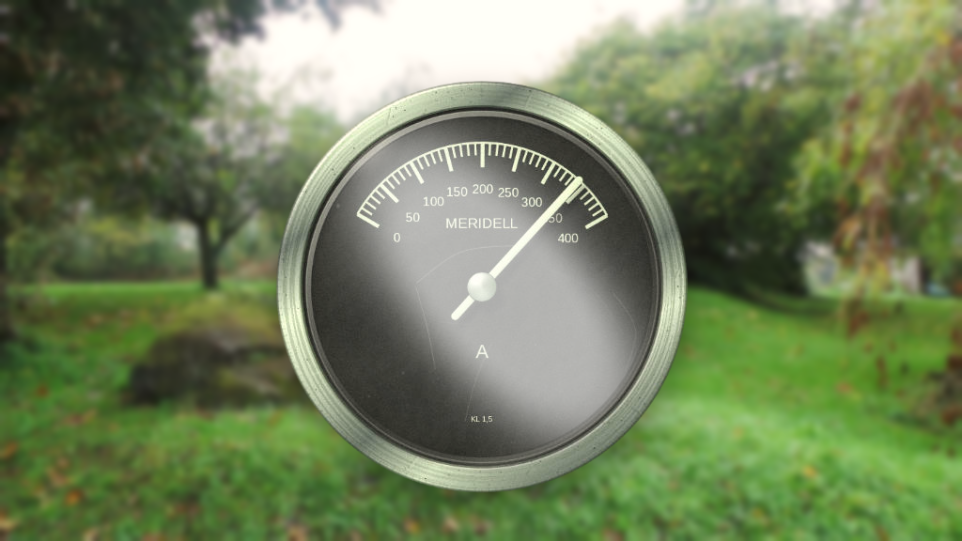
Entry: 340A
